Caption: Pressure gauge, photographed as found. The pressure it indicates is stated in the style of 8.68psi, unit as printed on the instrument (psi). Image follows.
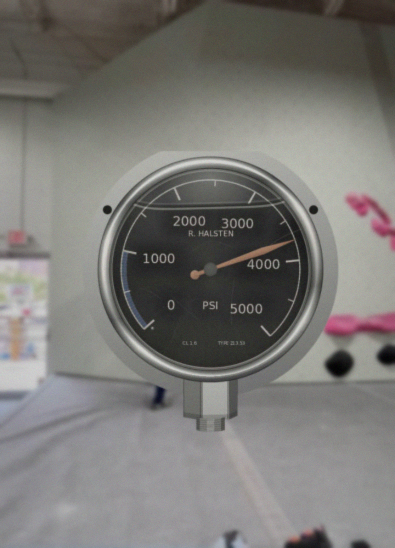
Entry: 3750psi
